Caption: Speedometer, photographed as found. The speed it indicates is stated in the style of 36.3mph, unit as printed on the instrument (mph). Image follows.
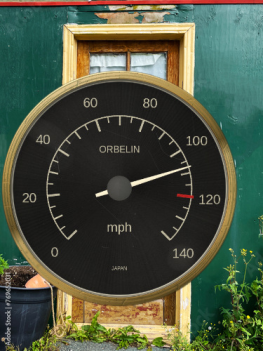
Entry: 107.5mph
